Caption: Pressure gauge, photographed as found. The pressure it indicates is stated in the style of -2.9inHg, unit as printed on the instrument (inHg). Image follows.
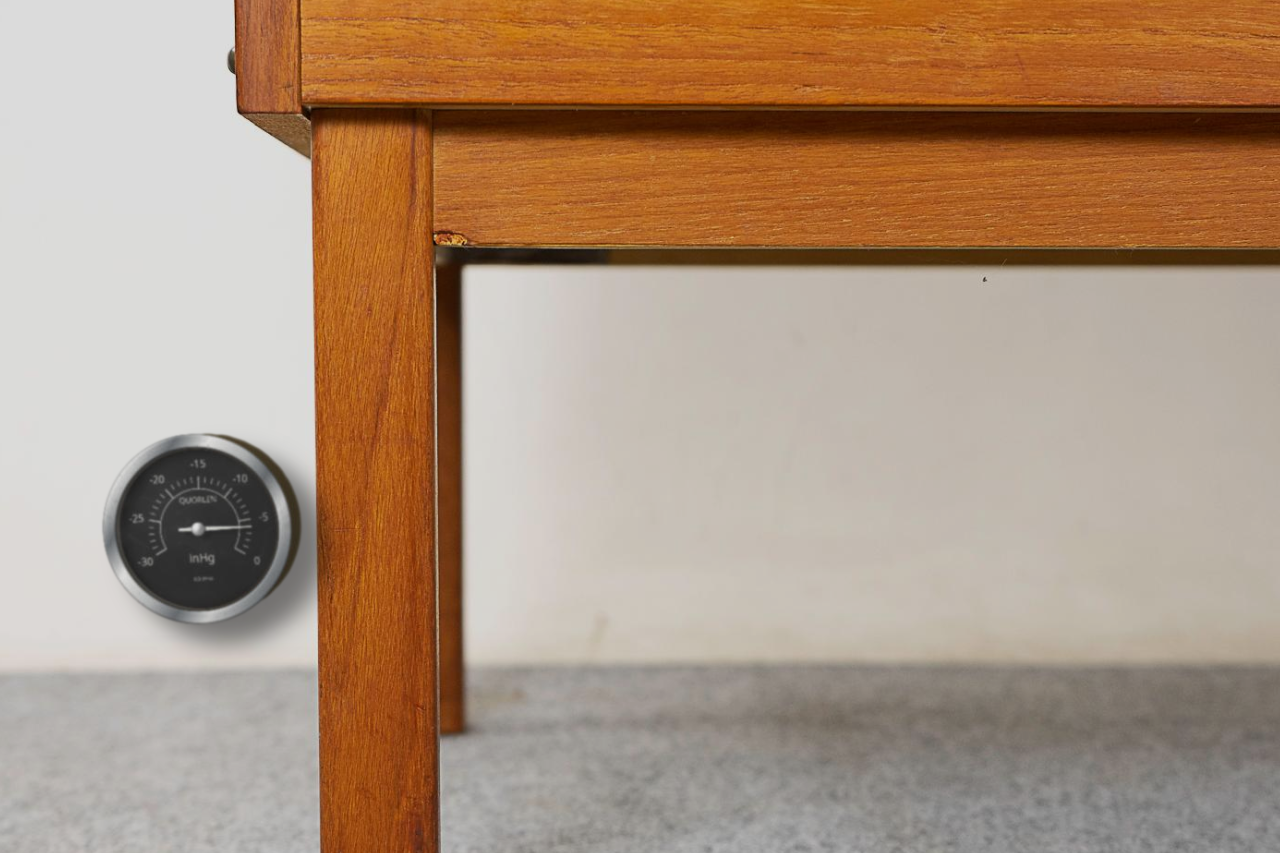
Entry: -4inHg
